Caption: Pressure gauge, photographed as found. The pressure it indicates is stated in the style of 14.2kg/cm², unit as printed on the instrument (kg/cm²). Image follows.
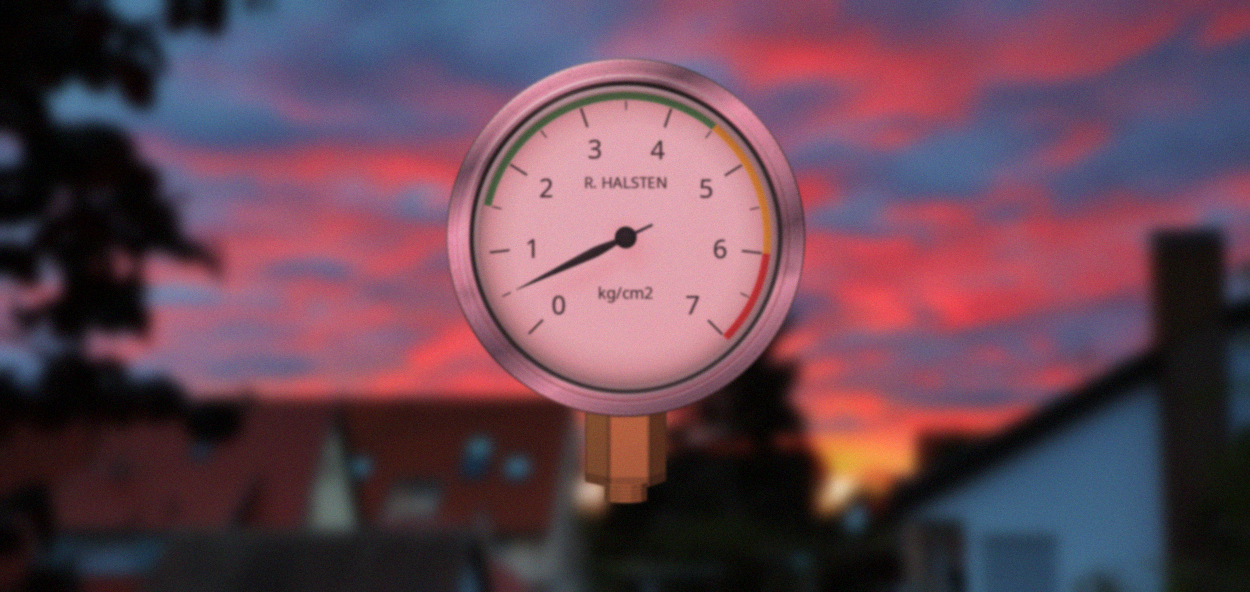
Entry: 0.5kg/cm²
